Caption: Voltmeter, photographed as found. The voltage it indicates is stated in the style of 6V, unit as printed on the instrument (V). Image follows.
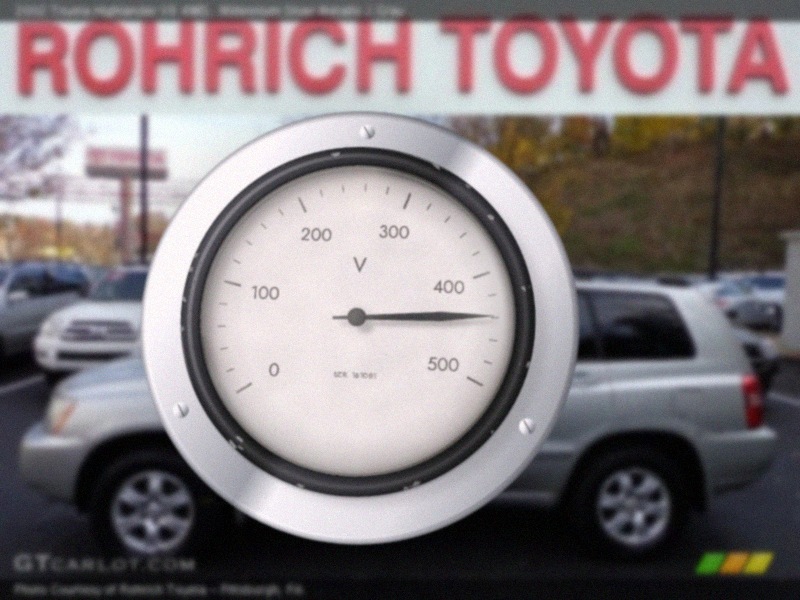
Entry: 440V
